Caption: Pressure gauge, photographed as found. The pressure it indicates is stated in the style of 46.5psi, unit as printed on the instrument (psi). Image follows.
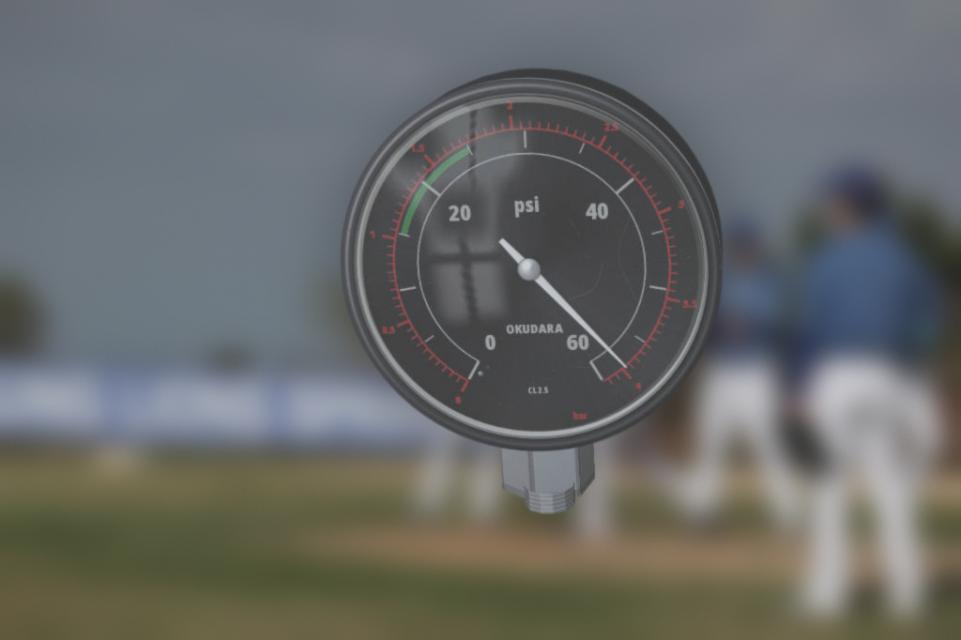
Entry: 57.5psi
